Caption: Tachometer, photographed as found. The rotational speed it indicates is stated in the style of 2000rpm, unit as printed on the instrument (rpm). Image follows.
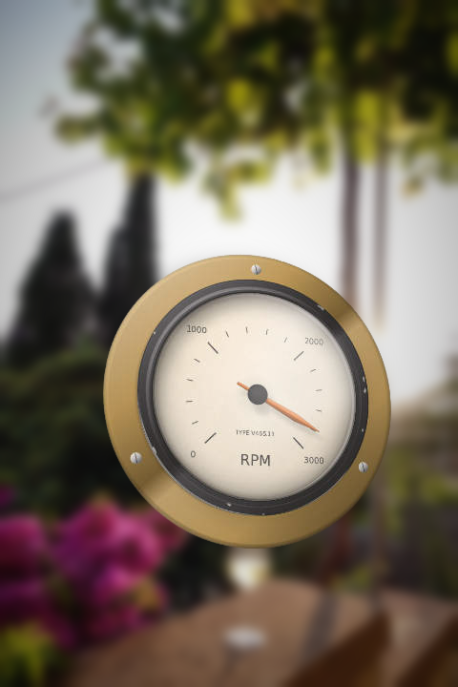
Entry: 2800rpm
